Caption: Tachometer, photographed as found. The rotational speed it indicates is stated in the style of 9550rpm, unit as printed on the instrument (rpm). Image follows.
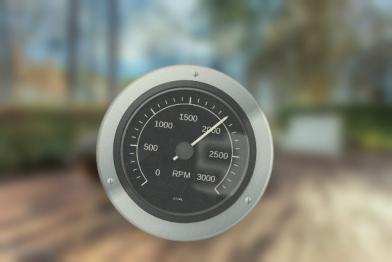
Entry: 2000rpm
